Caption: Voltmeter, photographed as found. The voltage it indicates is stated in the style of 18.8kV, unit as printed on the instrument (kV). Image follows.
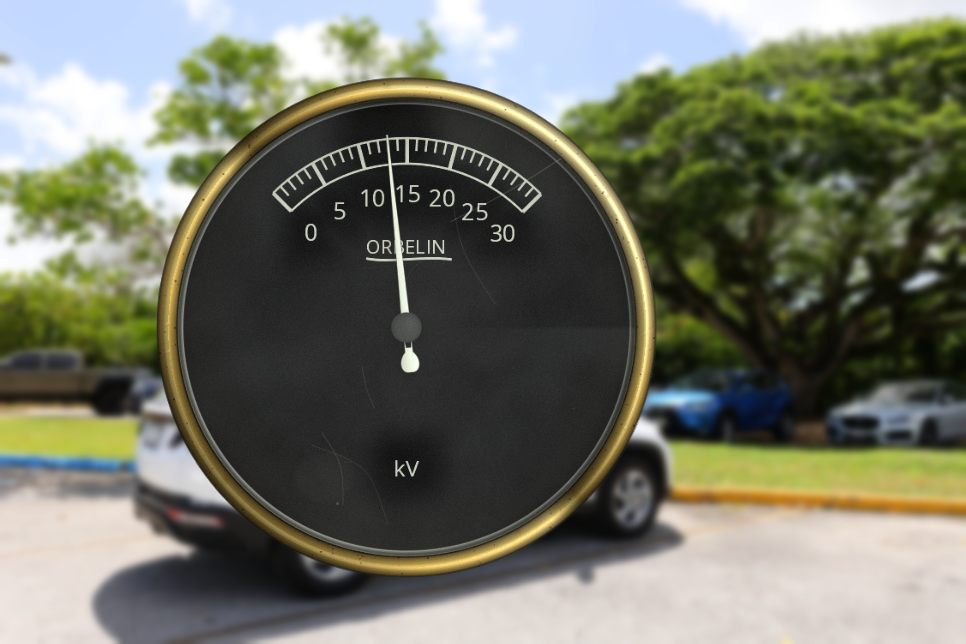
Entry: 13kV
